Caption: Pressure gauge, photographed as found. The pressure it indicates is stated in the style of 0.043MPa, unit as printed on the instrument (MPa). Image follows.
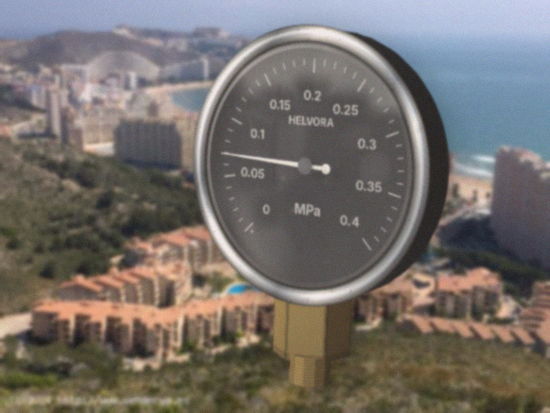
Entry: 0.07MPa
